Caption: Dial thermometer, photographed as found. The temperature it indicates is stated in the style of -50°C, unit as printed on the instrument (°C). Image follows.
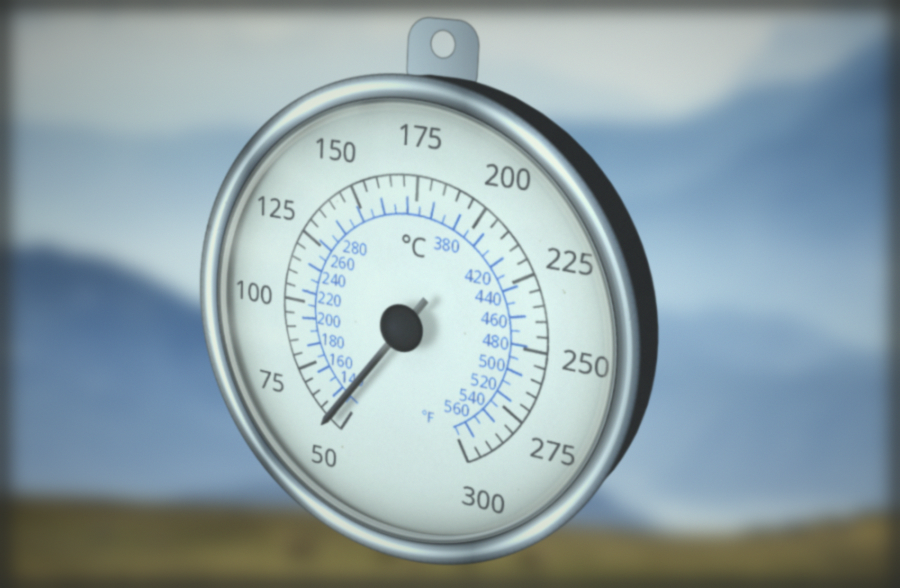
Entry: 55°C
